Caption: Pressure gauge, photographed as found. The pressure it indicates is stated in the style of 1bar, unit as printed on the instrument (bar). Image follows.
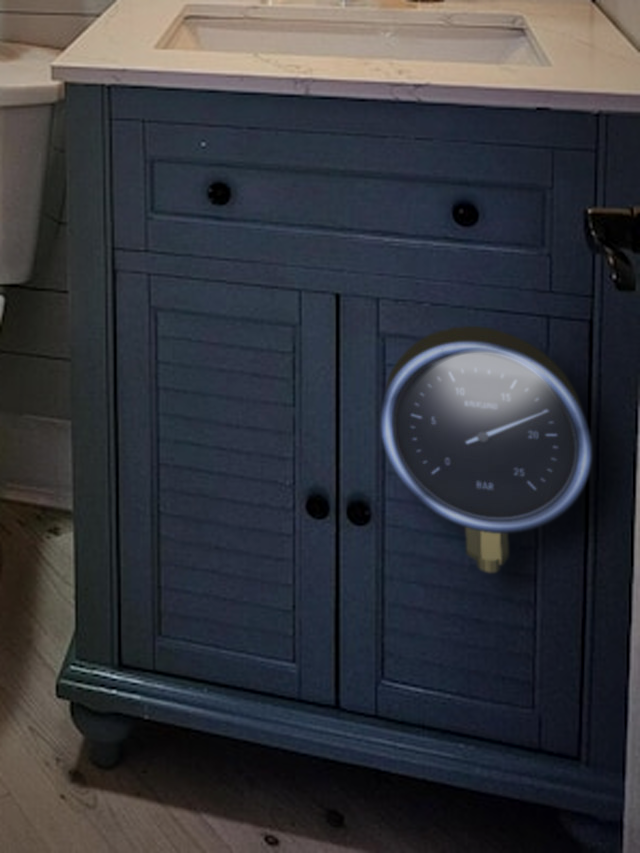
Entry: 18bar
